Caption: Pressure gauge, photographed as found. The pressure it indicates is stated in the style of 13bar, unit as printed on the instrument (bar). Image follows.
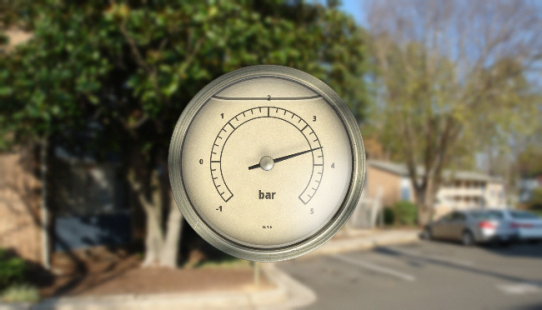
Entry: 3.6bar
